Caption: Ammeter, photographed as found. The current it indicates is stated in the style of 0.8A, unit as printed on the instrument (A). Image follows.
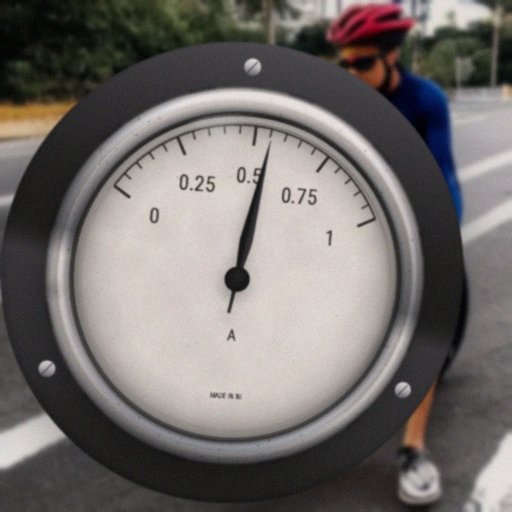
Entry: 0.55A
